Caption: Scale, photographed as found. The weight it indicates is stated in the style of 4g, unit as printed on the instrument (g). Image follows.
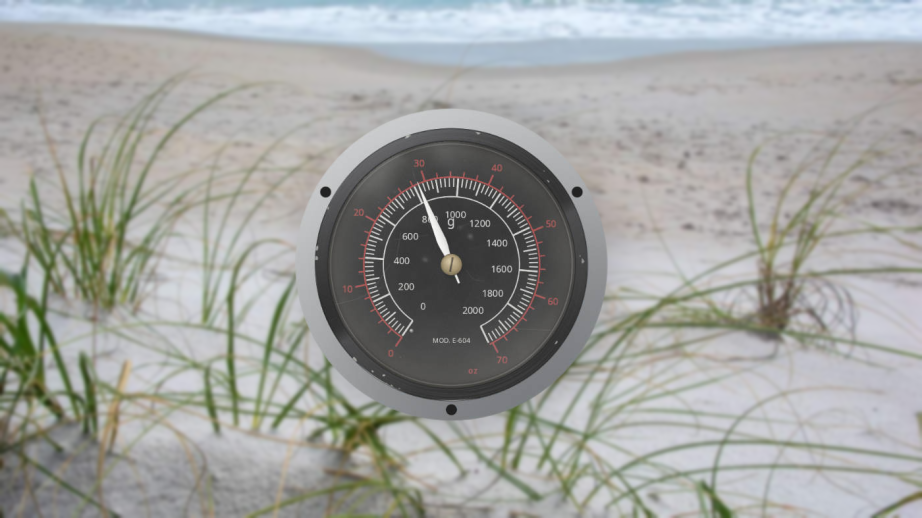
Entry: 820g
